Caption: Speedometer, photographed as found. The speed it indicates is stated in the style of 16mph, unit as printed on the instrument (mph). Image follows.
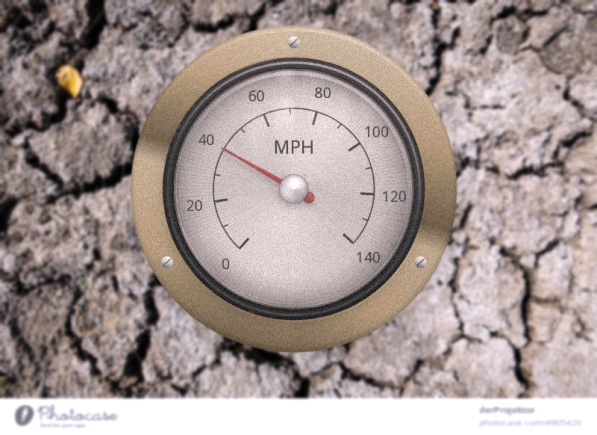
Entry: 40mph
